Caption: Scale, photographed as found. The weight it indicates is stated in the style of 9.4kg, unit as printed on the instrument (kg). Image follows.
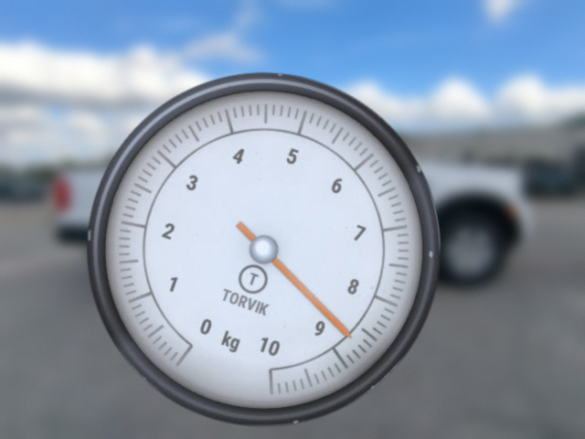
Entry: 8.7kg
